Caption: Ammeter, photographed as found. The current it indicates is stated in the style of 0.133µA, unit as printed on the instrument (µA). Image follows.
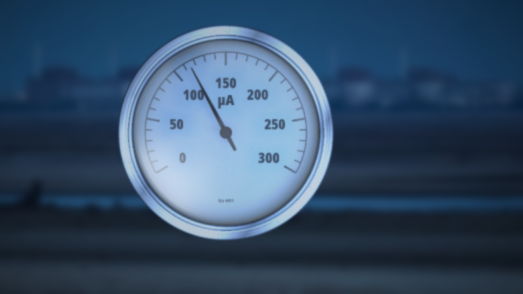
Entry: 115µA
